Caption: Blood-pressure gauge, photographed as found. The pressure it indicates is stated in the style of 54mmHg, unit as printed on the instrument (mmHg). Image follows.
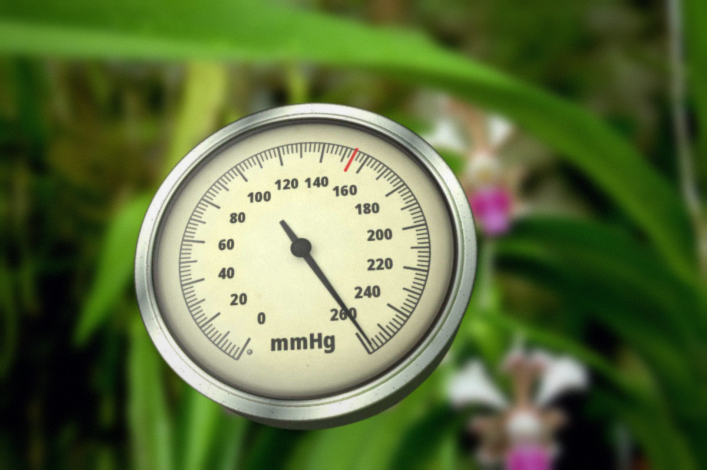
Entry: 258mmHg
